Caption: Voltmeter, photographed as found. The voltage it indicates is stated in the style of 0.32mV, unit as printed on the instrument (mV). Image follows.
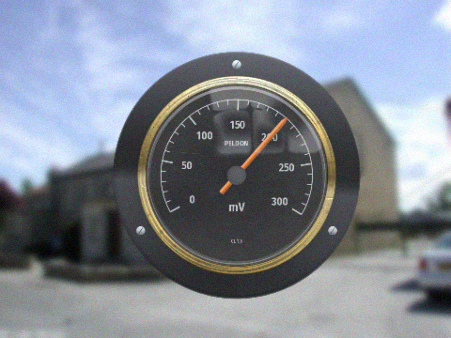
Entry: 200mV
